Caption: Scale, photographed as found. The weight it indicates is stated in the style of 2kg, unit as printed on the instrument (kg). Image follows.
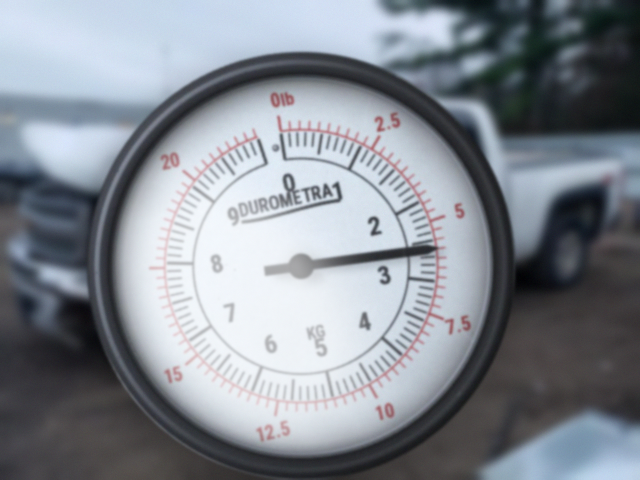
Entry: 2.6kg
